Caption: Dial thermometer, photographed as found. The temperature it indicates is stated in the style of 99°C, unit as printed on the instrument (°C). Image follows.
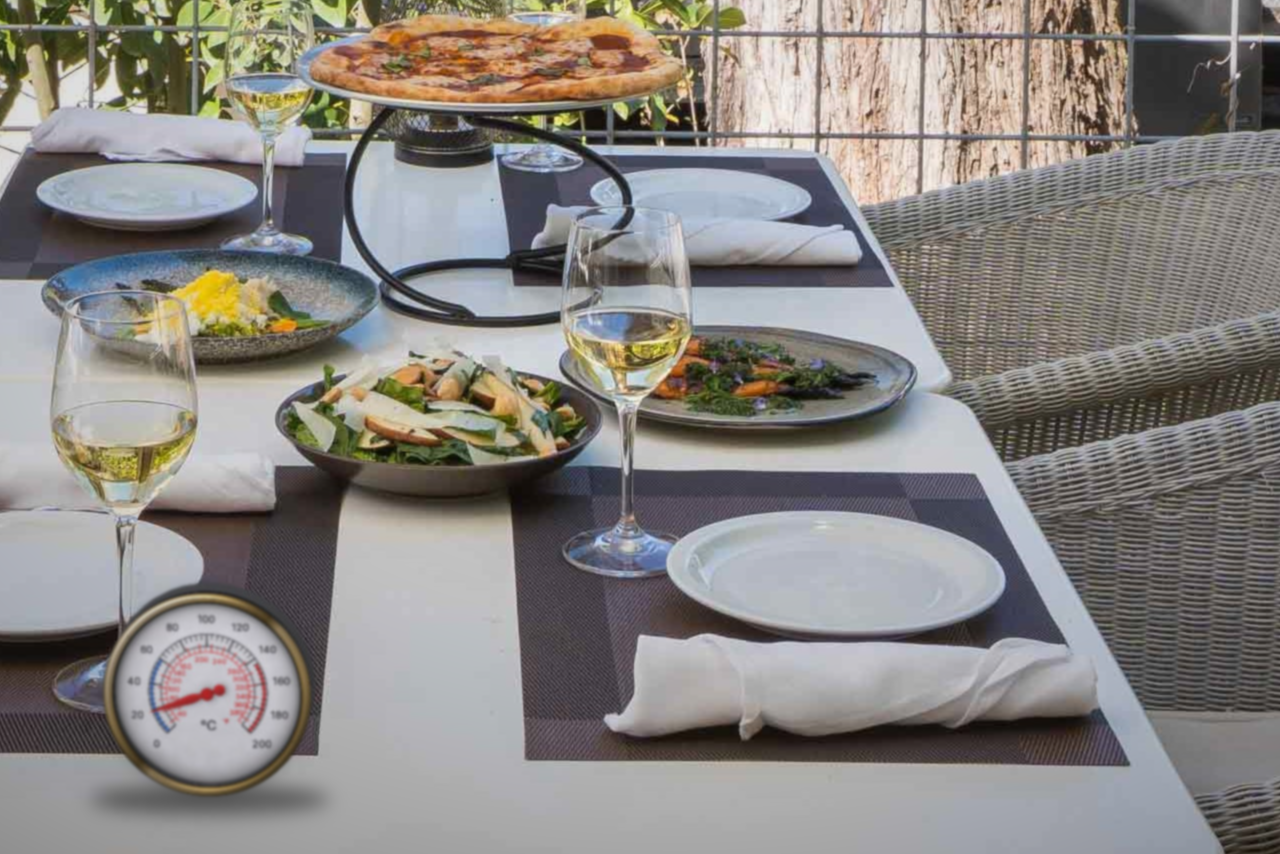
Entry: 20°C
